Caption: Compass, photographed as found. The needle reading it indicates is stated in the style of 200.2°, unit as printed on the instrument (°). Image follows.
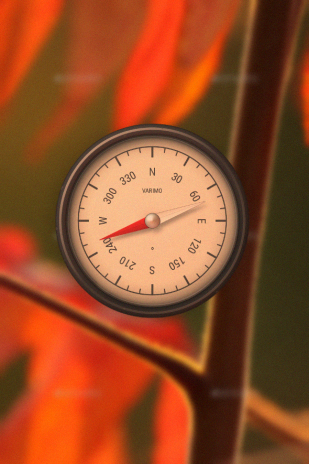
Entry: 250°
